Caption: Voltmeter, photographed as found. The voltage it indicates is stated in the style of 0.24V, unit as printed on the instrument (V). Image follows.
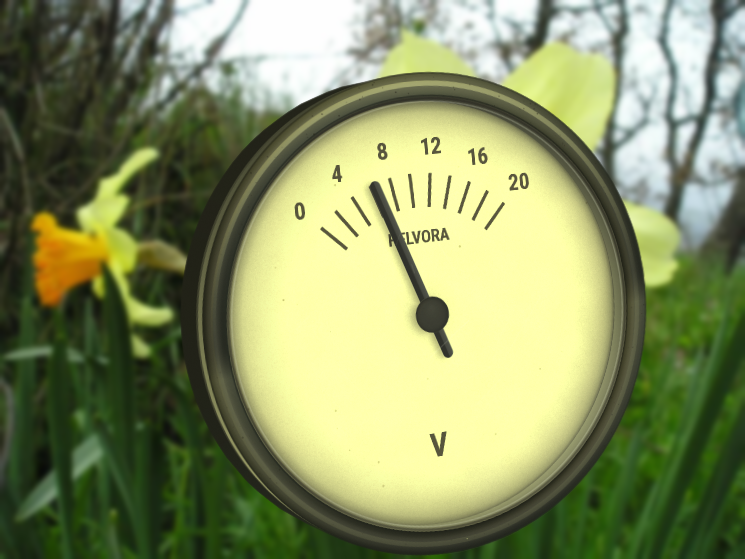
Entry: 6V
